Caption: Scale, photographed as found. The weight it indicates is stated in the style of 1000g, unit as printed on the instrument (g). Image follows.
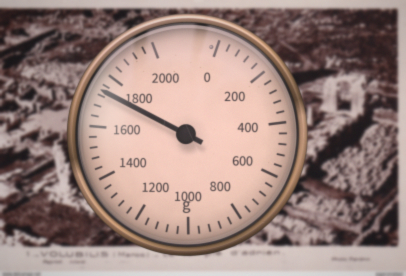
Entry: 1740g
